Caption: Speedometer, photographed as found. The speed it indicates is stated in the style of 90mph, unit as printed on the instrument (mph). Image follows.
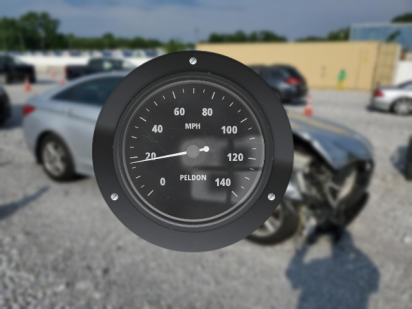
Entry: 17.5mph
